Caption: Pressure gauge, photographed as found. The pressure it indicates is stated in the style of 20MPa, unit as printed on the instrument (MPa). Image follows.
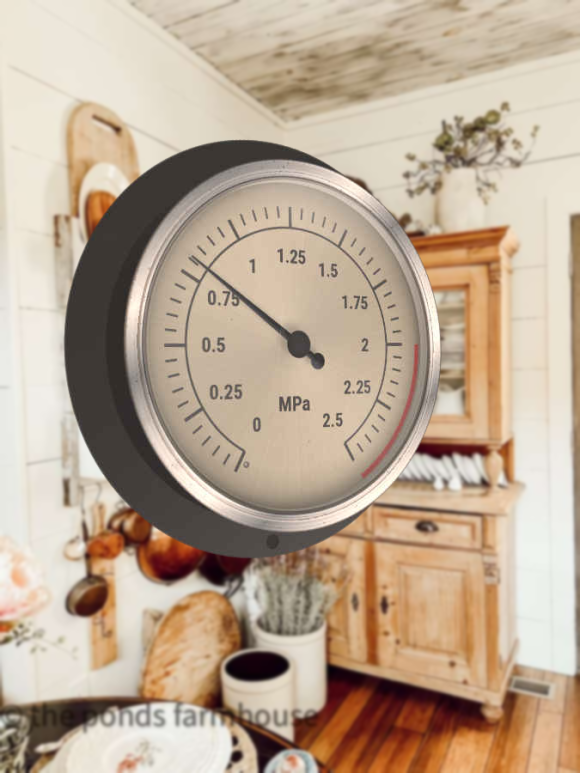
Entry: 0.8MPa
